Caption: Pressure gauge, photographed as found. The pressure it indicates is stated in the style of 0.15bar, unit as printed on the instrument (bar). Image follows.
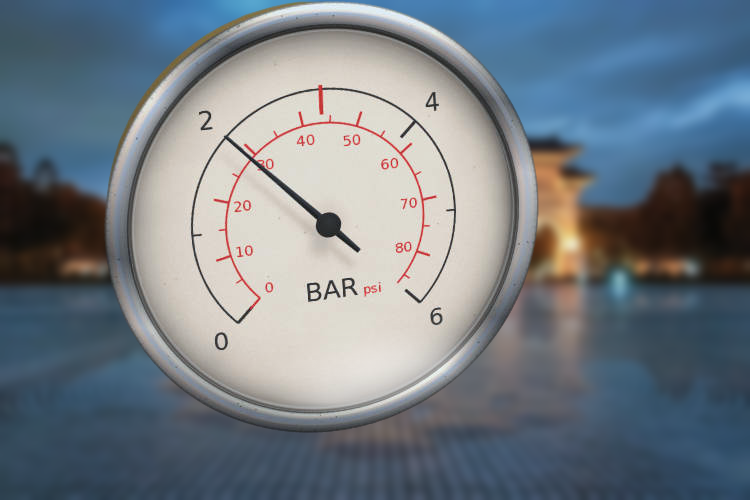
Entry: 2bar
